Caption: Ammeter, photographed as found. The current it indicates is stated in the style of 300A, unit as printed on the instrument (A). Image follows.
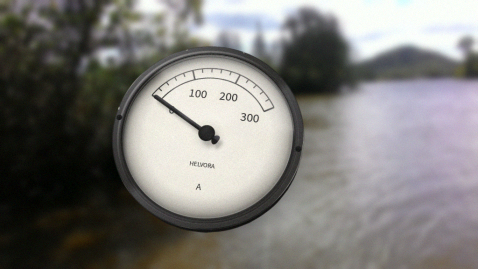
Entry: 0A
